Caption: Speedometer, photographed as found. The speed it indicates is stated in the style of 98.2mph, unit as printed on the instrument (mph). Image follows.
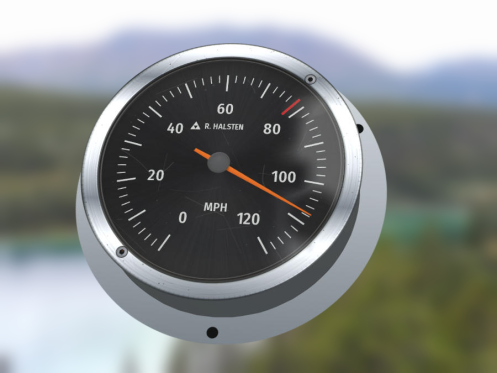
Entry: 108mph
